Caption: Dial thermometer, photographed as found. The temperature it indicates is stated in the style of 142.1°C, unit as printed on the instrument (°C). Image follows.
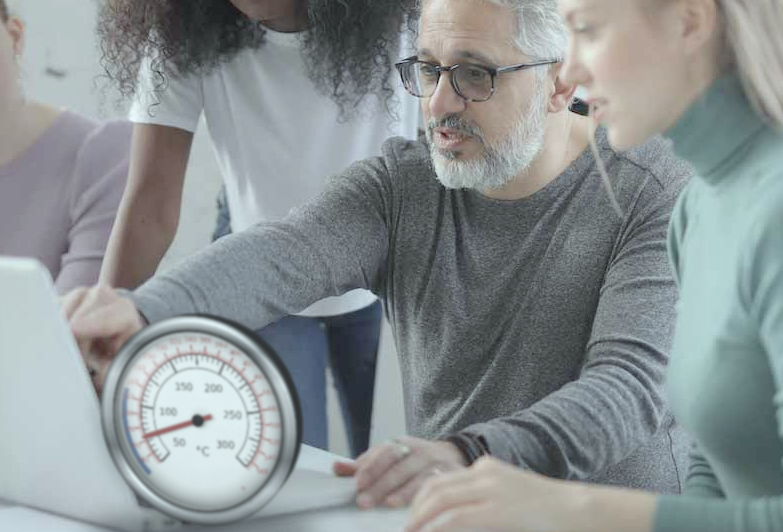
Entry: 75°C
